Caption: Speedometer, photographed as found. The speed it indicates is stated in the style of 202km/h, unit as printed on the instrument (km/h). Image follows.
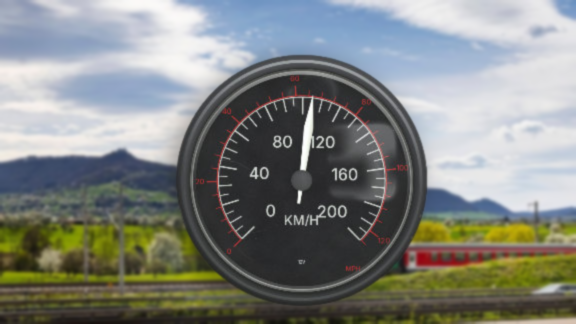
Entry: 105km/h
